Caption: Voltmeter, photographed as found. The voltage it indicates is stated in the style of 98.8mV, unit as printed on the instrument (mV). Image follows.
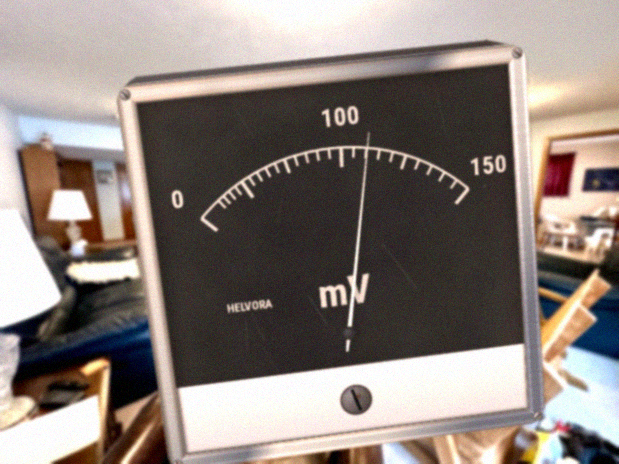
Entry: 110mV
